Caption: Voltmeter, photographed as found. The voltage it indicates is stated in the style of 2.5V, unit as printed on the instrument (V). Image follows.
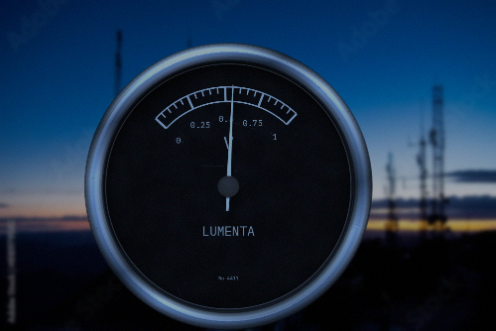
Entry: 0.55V
